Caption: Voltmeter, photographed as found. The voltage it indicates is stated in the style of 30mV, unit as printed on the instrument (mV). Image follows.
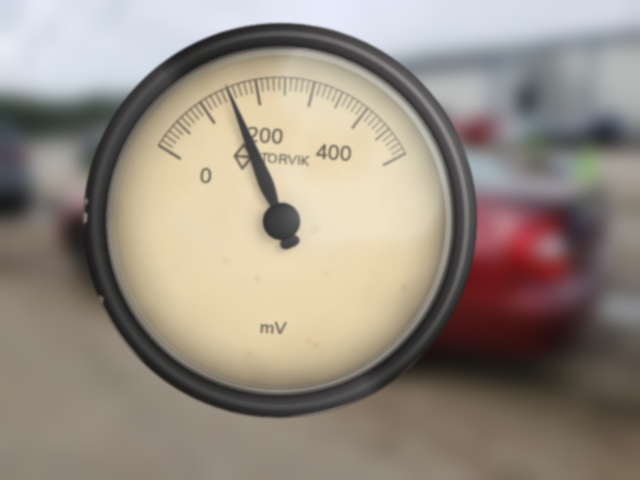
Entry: 150mV
